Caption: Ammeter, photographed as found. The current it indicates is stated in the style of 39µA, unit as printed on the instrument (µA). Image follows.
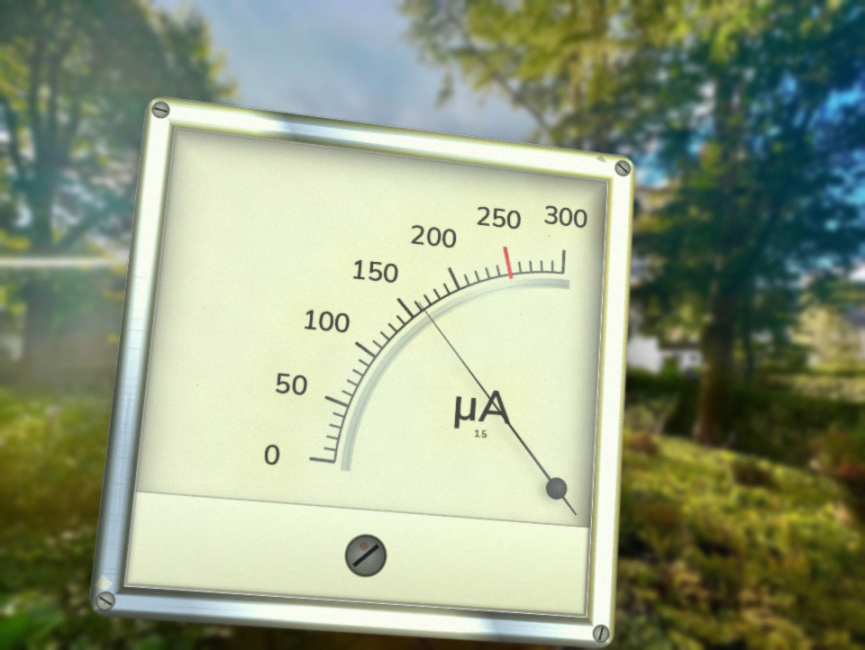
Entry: 160µA
